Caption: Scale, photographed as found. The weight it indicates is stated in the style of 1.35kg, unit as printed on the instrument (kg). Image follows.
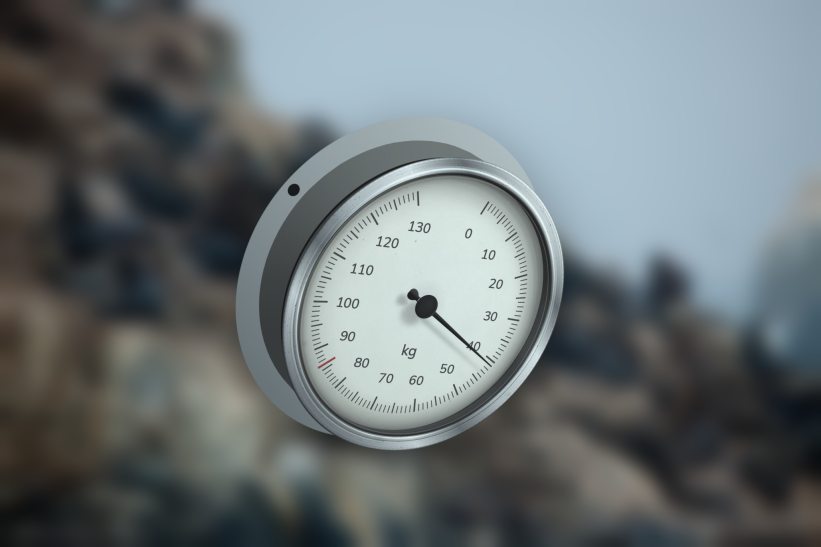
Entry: 41kg
